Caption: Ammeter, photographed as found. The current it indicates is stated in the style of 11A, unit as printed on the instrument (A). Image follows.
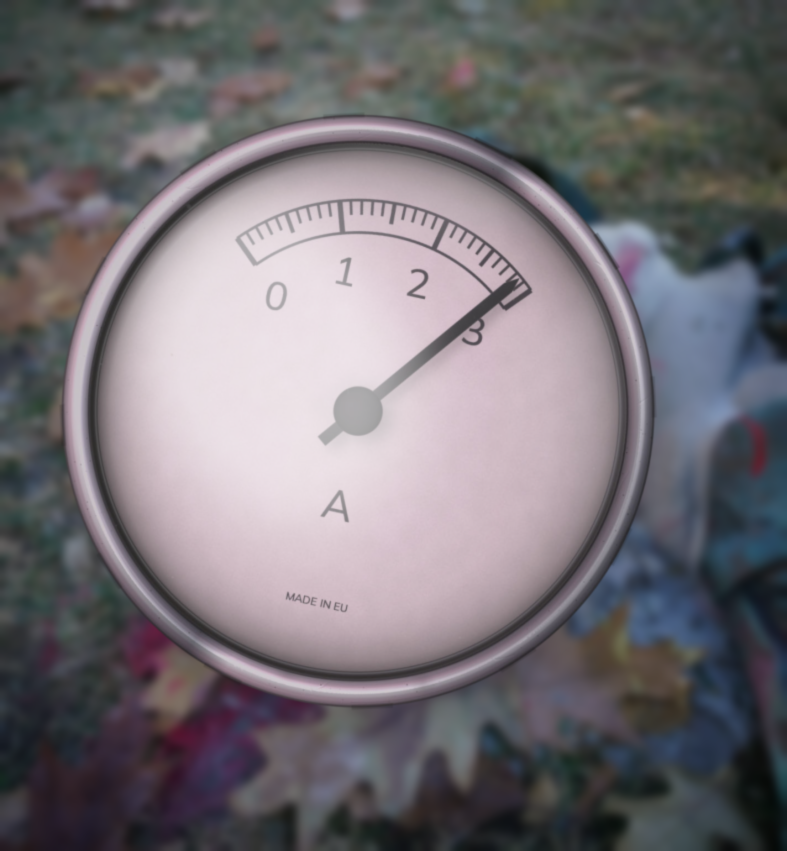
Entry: 2.85A
